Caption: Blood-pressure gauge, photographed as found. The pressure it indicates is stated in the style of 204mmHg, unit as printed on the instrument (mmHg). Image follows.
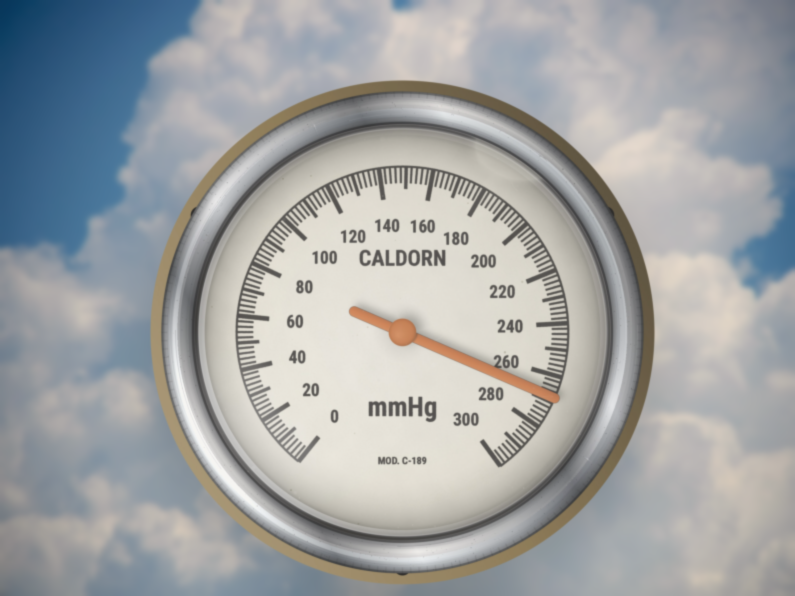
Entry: 268mmHg
